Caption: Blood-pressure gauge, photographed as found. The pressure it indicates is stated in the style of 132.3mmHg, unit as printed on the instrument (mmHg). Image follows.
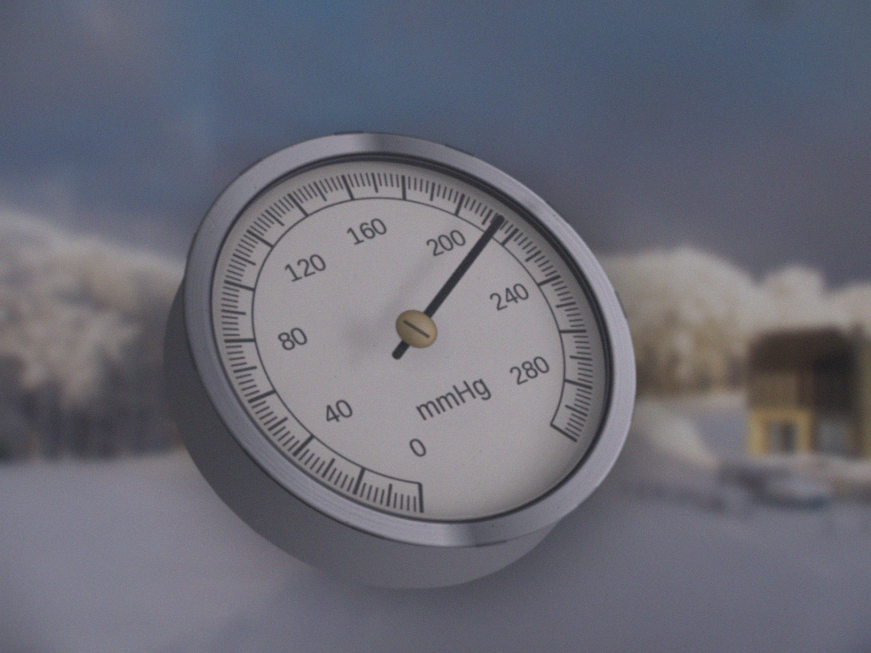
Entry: 214mmHg
